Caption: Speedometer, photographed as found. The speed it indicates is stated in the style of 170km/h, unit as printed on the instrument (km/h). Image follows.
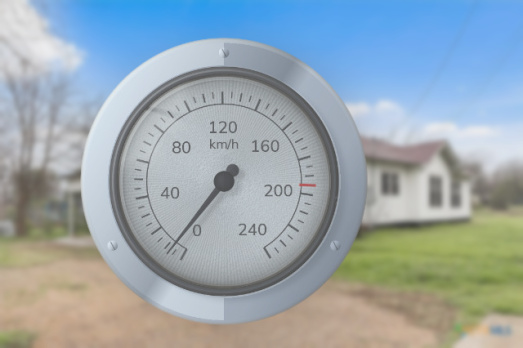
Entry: 7.5km/h
